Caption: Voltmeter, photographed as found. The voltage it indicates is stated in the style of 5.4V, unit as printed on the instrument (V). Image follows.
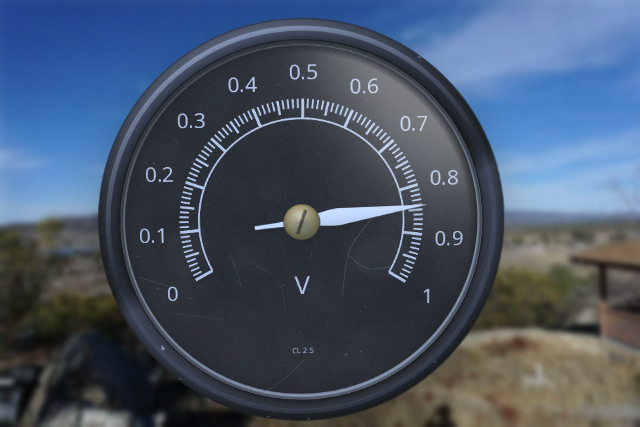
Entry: 0.84V
